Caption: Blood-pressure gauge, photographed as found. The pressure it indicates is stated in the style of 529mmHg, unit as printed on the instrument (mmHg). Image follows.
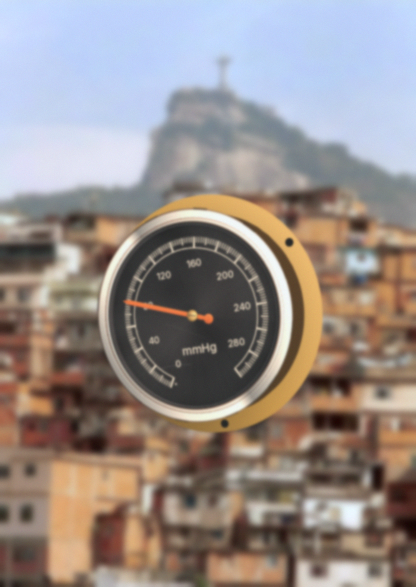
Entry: 80mmHg
